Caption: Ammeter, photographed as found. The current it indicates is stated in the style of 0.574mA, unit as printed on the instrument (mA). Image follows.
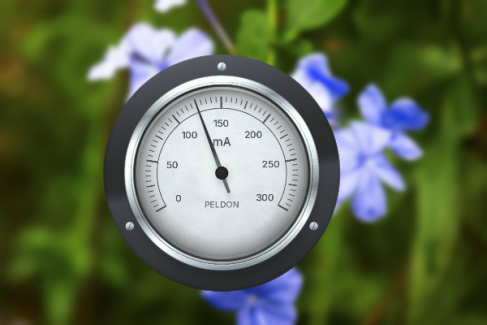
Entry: 125mA
